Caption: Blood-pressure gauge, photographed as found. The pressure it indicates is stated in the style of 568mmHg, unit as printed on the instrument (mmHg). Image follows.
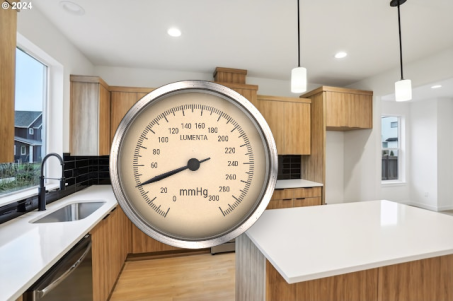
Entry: 40mmHg
